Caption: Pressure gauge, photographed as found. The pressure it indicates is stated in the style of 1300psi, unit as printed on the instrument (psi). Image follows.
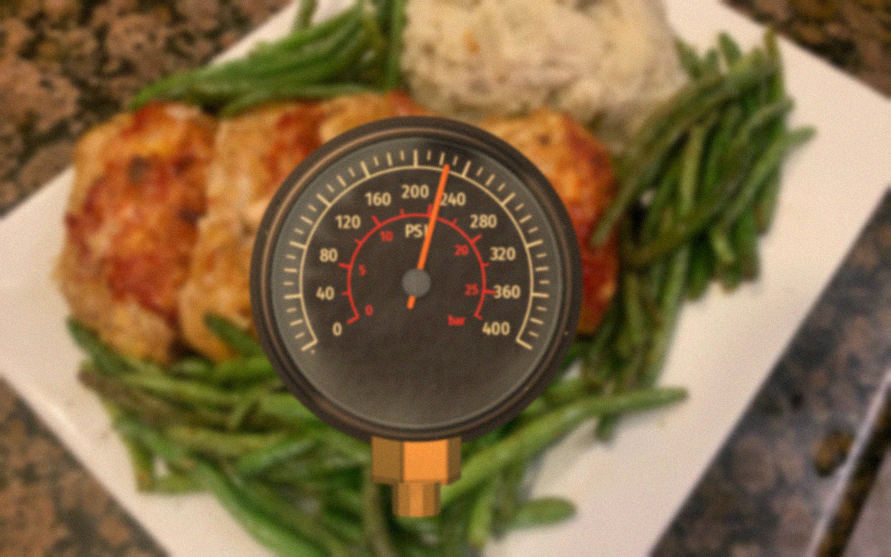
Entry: 225psi
